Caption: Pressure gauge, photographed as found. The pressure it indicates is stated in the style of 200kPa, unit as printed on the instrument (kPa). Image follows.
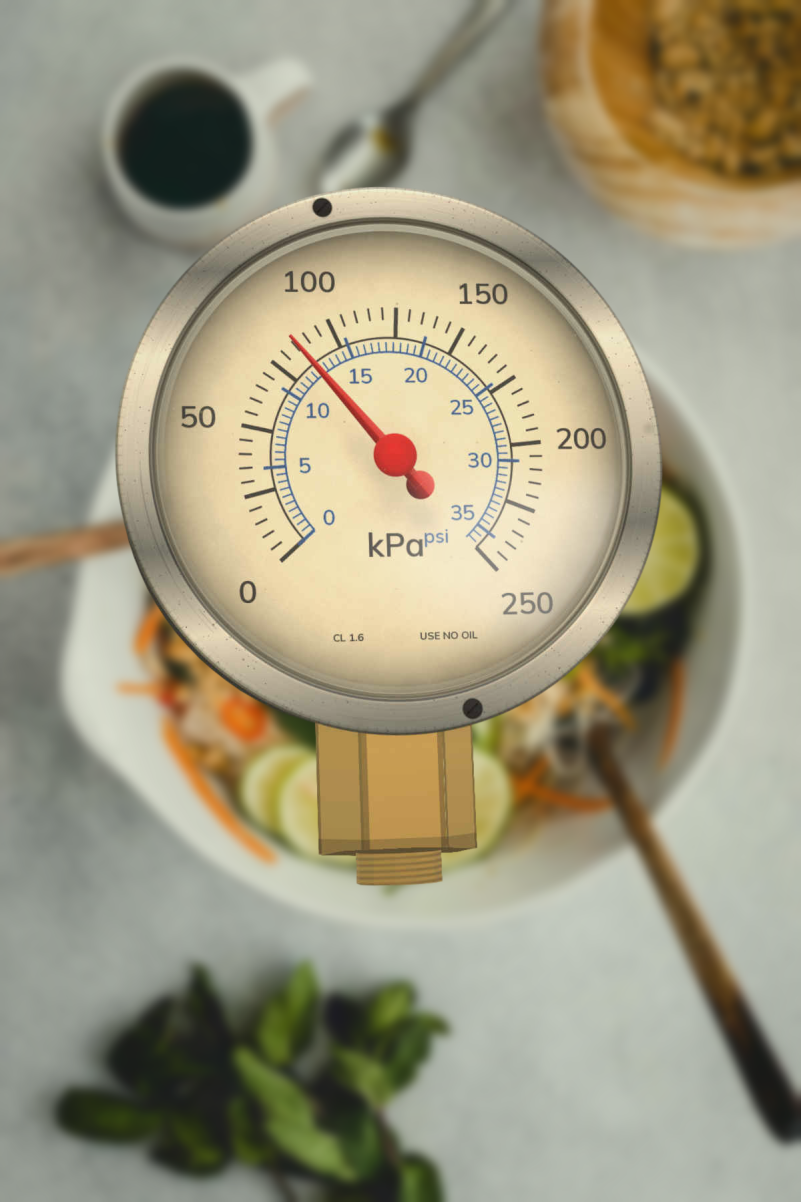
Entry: 85kPa
